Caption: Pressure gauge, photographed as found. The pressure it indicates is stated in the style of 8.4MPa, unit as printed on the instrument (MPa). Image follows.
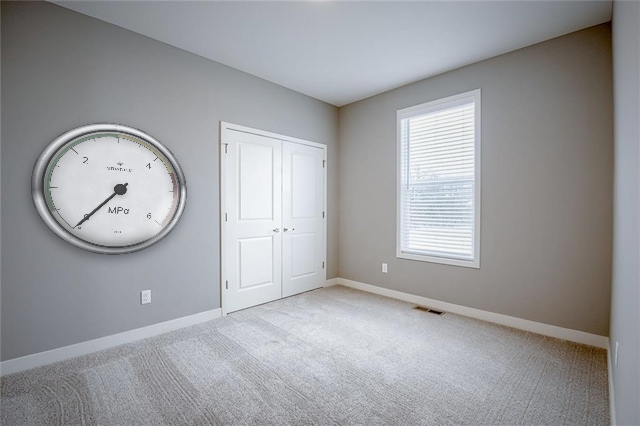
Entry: 0MPa
